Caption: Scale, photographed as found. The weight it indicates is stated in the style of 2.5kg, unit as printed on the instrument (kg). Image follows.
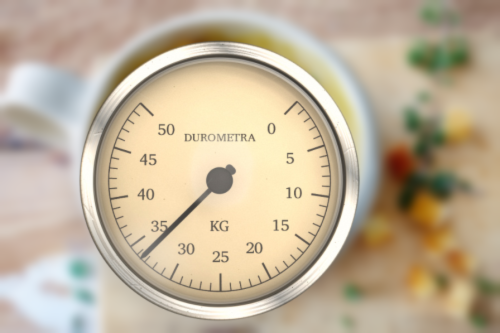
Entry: 33.5kg
